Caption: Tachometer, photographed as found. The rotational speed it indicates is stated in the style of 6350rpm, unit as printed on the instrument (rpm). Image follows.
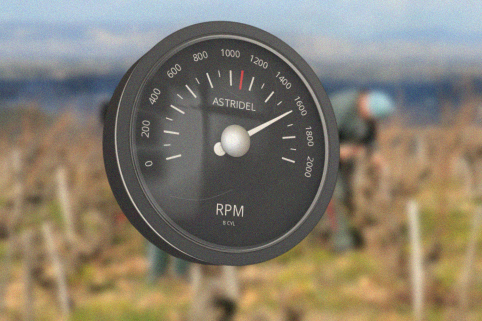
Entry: 1600rpm
